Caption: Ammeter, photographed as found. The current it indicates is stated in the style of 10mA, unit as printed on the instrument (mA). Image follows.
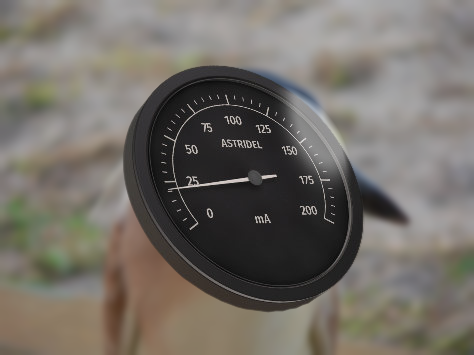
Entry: 20mA
